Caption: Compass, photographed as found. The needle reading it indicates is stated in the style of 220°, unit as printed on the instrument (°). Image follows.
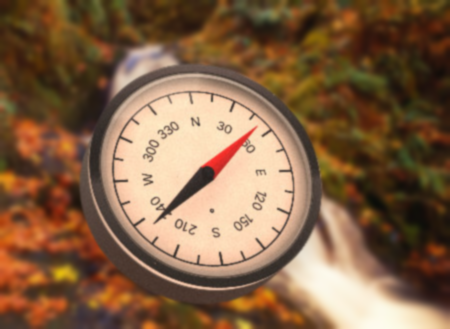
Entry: 52.5°
